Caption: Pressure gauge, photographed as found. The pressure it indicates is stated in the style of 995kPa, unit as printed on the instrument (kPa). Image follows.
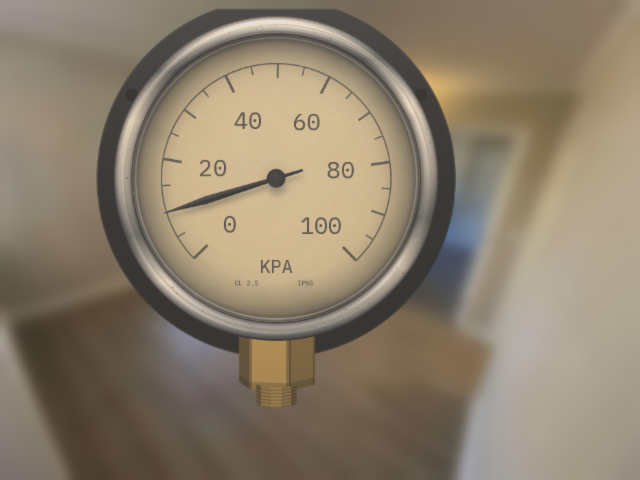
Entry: 10kPa
